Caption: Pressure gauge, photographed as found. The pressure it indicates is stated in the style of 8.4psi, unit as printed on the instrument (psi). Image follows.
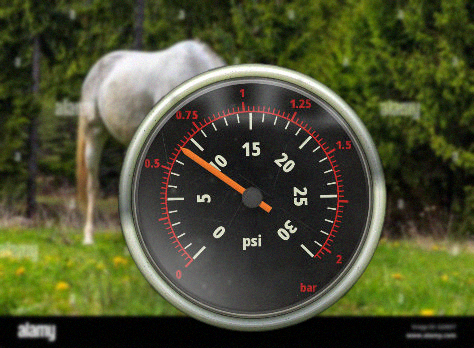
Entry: 9psi
